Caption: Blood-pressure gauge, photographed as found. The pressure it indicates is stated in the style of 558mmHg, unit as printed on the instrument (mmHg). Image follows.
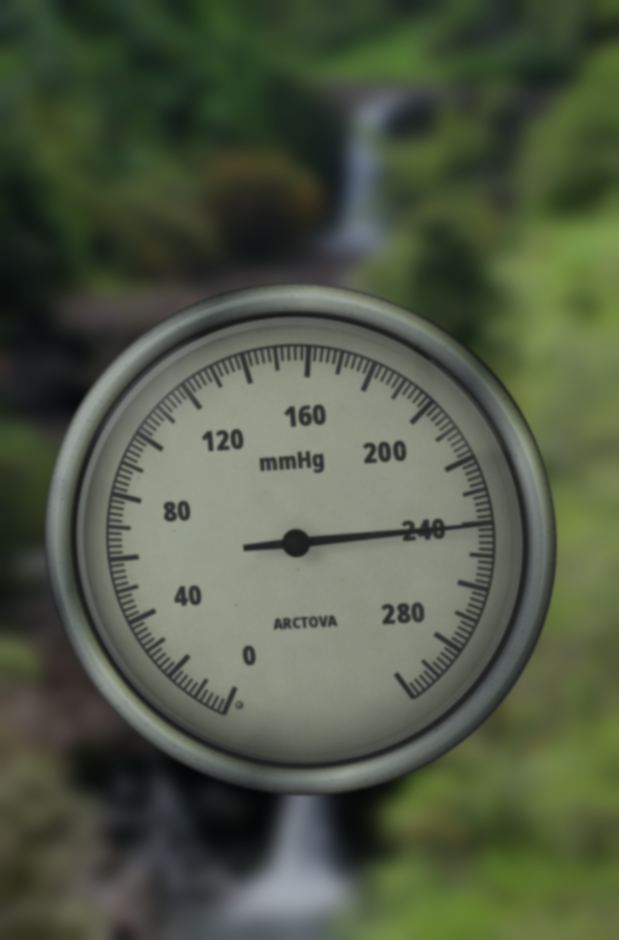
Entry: 240mmHg
